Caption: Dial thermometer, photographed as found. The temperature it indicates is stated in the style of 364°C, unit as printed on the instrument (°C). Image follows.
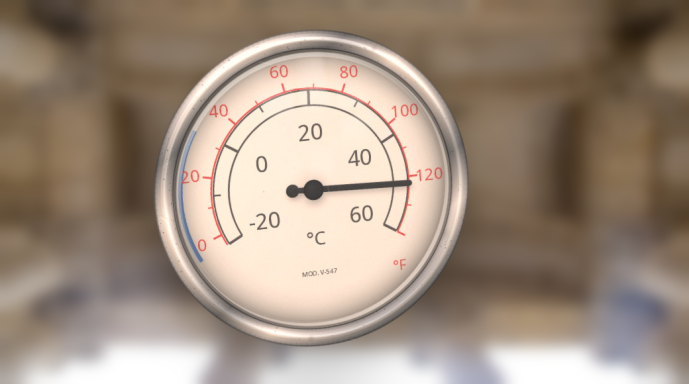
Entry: 50°C
